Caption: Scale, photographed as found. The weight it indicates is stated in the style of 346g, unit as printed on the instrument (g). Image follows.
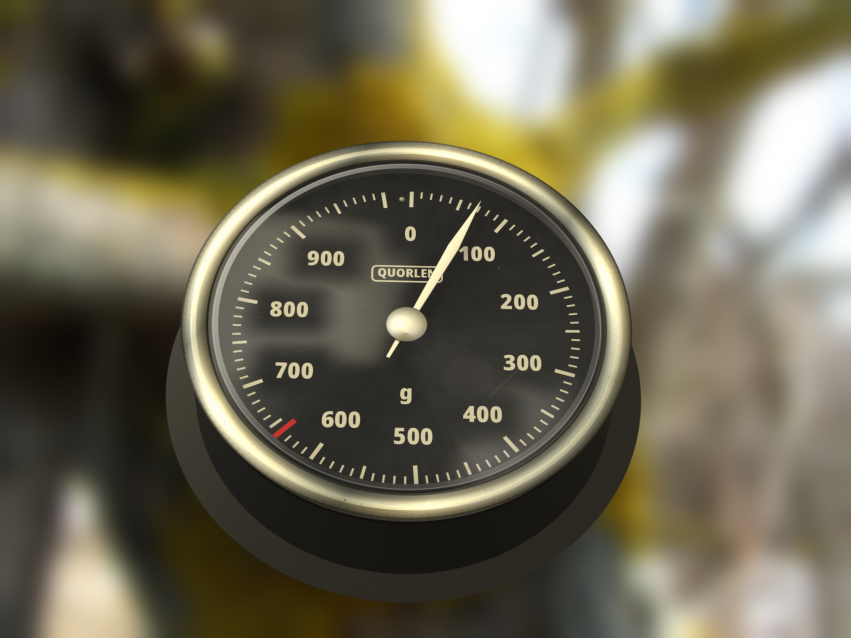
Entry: 70g
